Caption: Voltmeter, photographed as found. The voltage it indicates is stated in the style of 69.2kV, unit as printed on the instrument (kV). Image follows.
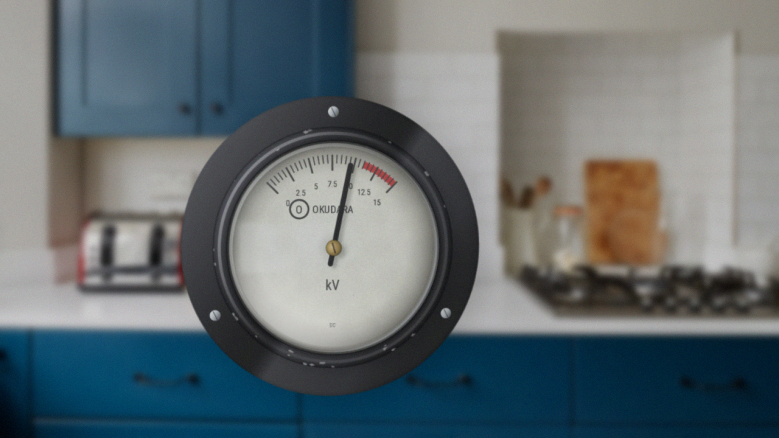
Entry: 9.5kV
